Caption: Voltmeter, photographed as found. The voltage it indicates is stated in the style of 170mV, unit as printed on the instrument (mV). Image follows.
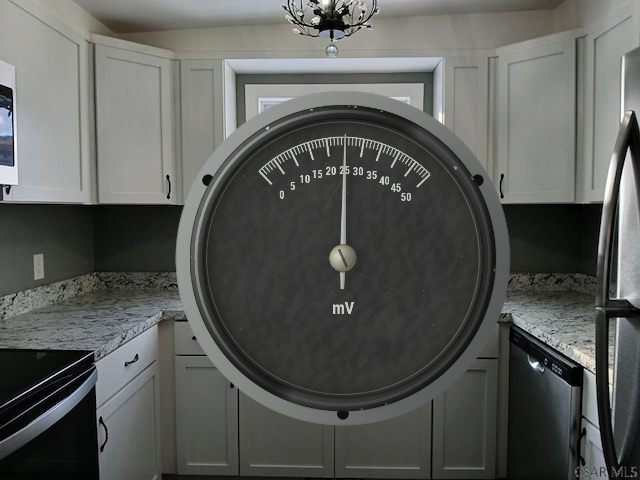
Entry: 25mV
